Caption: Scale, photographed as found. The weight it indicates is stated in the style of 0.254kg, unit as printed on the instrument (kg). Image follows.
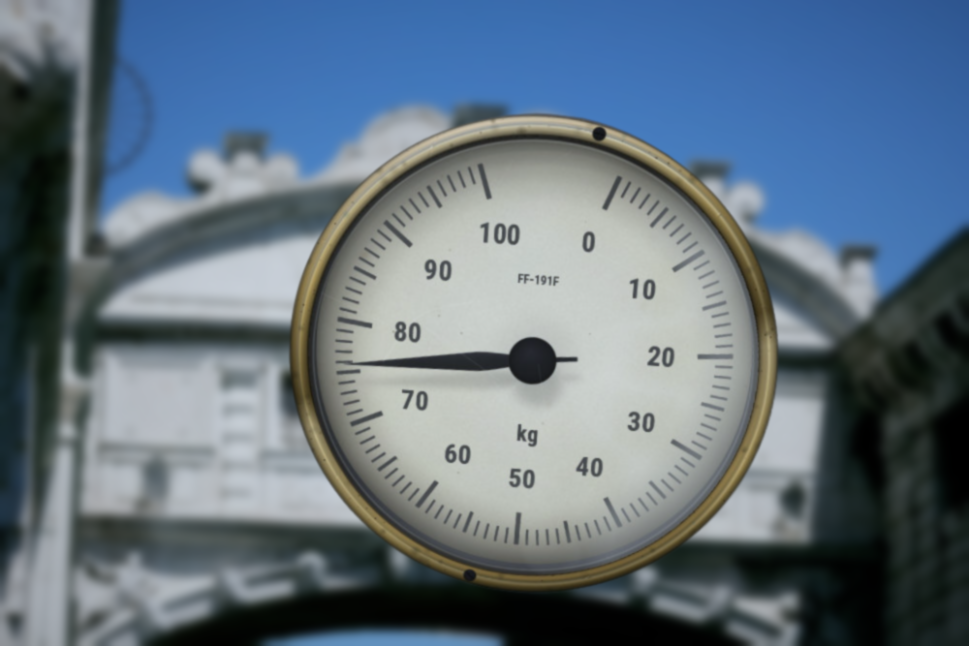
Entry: 76kg
